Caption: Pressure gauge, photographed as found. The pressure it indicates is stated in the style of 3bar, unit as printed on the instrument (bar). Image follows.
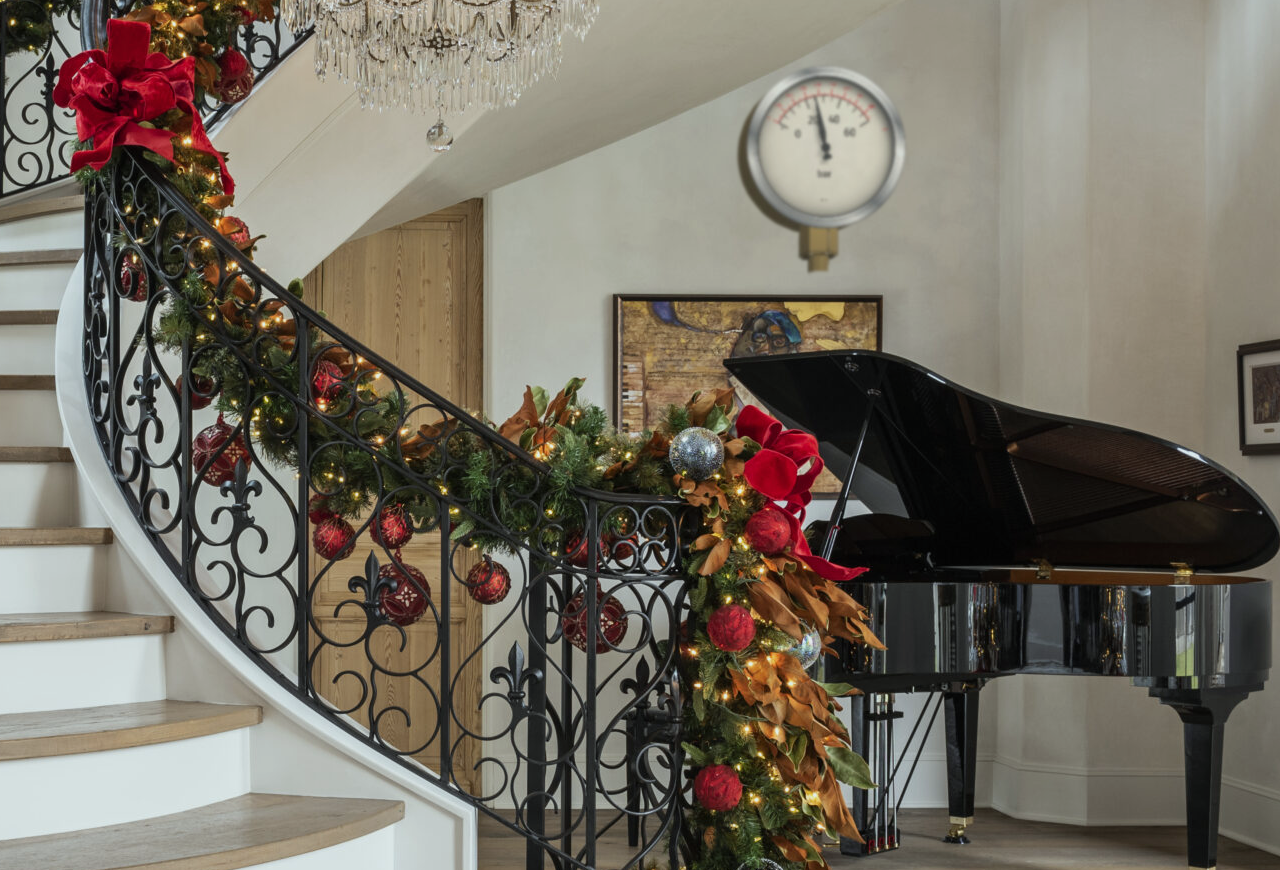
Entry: 25bar
